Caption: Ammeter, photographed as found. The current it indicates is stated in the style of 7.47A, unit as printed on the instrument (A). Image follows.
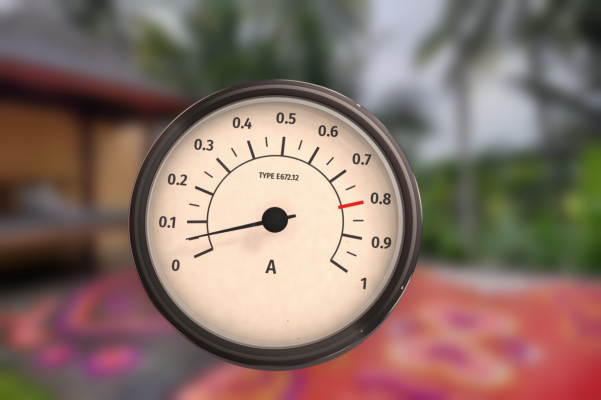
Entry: 0.05A
